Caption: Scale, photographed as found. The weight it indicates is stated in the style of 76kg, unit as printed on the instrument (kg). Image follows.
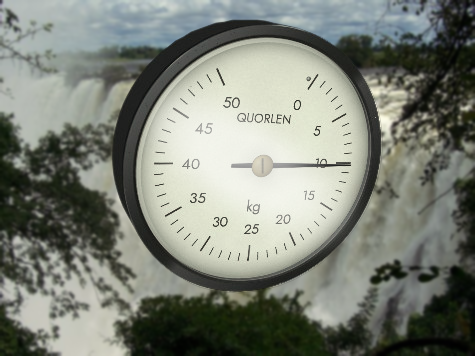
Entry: 10kg
